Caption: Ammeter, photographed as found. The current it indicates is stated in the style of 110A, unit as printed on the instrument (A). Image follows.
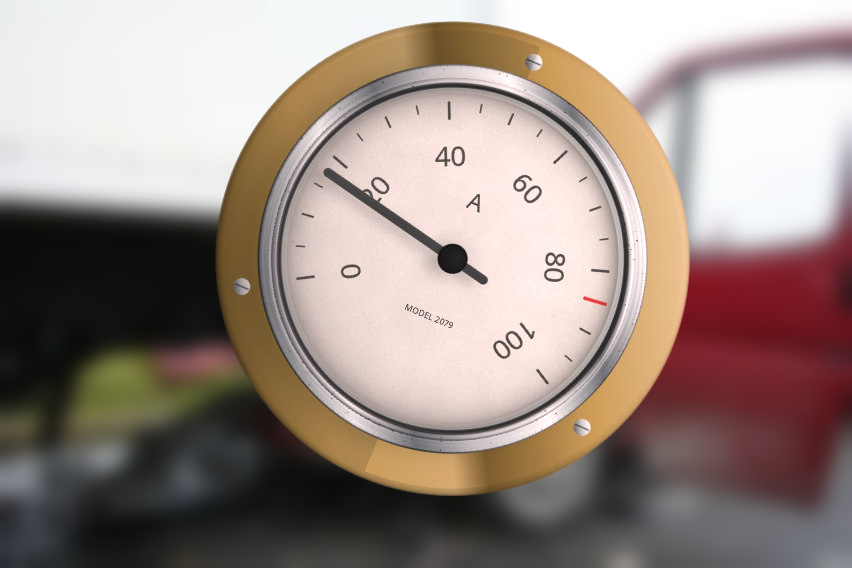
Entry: 17.5A
